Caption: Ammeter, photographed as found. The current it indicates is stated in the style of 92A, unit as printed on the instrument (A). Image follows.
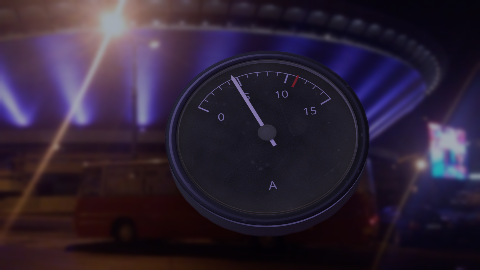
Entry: 4.5A
